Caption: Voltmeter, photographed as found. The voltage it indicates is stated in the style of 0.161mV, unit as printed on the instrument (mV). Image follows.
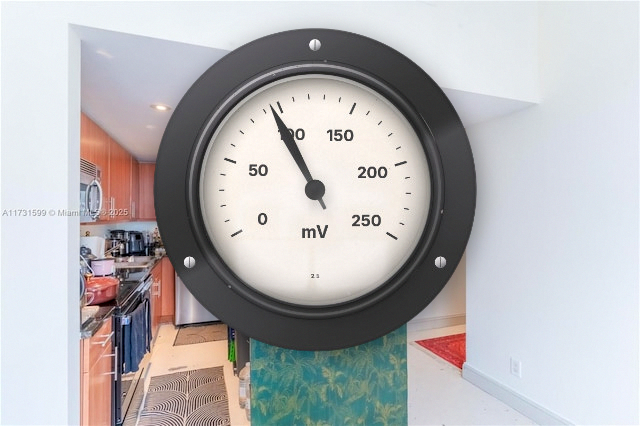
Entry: 95mV
